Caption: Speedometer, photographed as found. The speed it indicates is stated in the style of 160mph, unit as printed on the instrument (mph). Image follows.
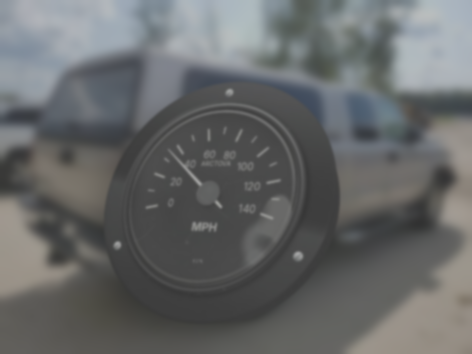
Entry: 35mph
